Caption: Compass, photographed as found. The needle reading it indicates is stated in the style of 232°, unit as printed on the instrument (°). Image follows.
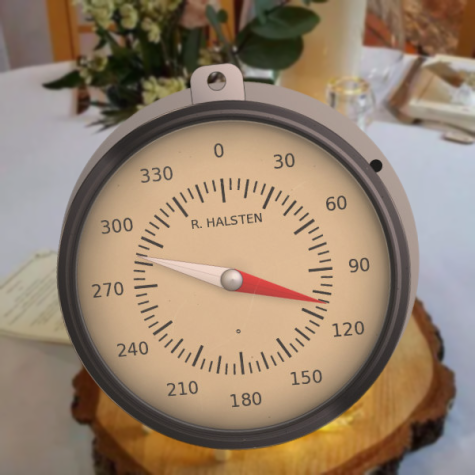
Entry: 110°
